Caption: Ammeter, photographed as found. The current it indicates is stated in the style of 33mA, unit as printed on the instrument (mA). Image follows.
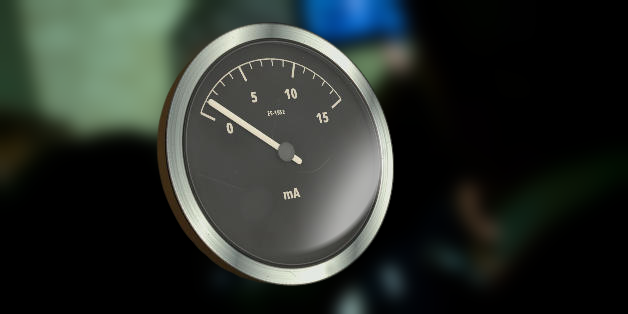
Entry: 1mA
